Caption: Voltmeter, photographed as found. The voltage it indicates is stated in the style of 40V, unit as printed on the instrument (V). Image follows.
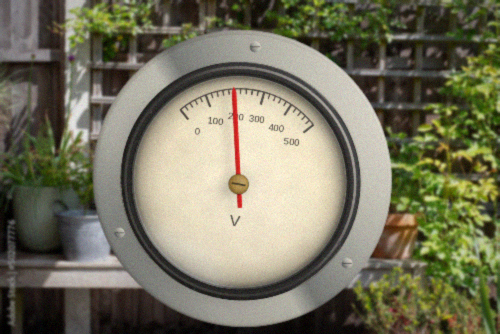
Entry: 200V
